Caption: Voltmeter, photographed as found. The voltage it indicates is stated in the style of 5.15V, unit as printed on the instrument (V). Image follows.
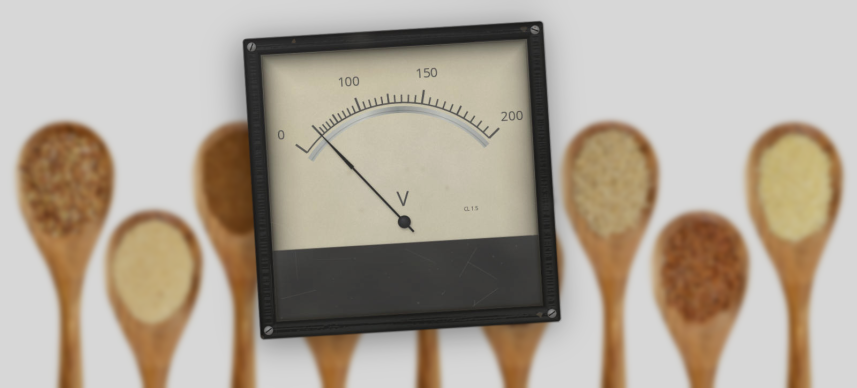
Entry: 50V
